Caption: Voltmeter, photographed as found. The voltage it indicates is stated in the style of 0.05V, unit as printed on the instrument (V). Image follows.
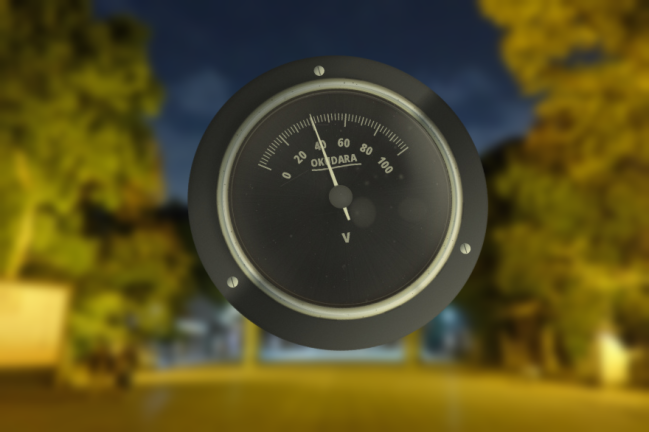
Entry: 40V
